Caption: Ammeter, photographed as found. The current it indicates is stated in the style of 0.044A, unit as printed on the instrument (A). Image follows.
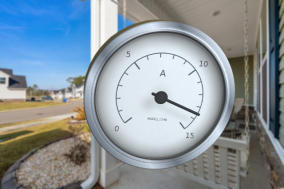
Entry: 13.5A
